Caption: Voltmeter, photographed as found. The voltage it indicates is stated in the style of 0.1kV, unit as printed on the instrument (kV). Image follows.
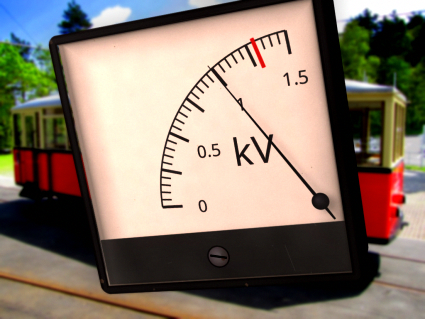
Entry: 1kV
